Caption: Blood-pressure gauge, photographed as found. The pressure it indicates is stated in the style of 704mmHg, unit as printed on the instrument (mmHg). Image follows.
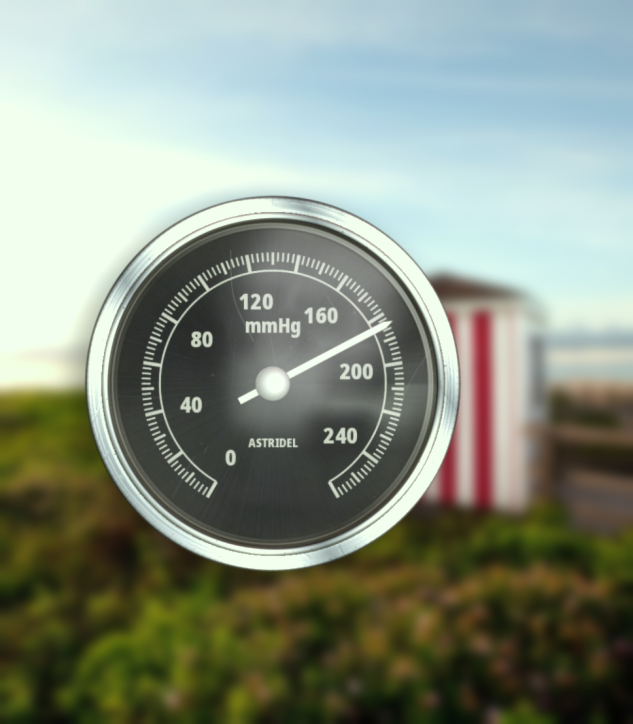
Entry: 184mmHg
